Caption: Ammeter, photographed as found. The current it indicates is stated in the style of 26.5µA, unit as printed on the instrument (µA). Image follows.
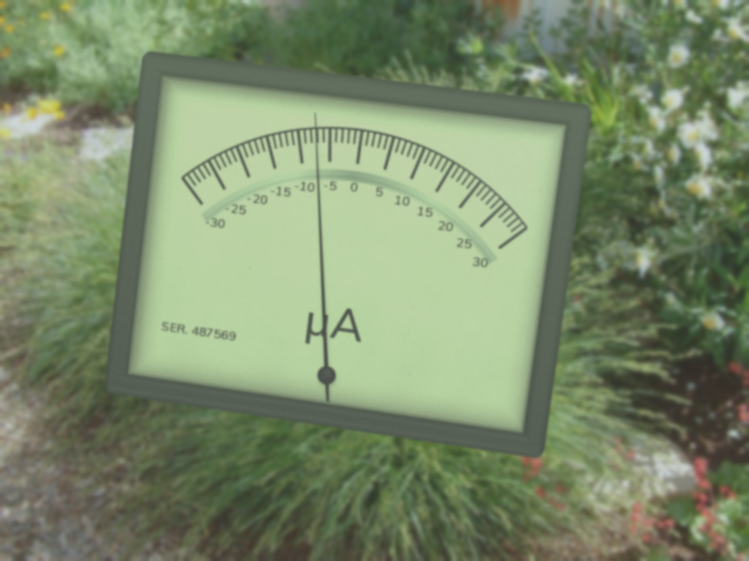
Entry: -7µA
